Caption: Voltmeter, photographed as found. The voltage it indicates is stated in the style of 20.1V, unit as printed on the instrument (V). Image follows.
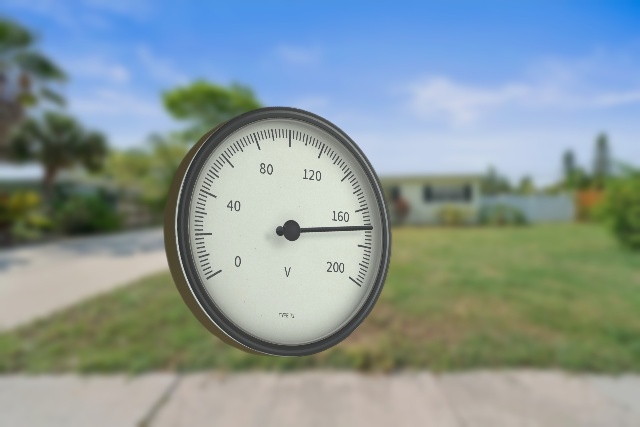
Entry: 170V
